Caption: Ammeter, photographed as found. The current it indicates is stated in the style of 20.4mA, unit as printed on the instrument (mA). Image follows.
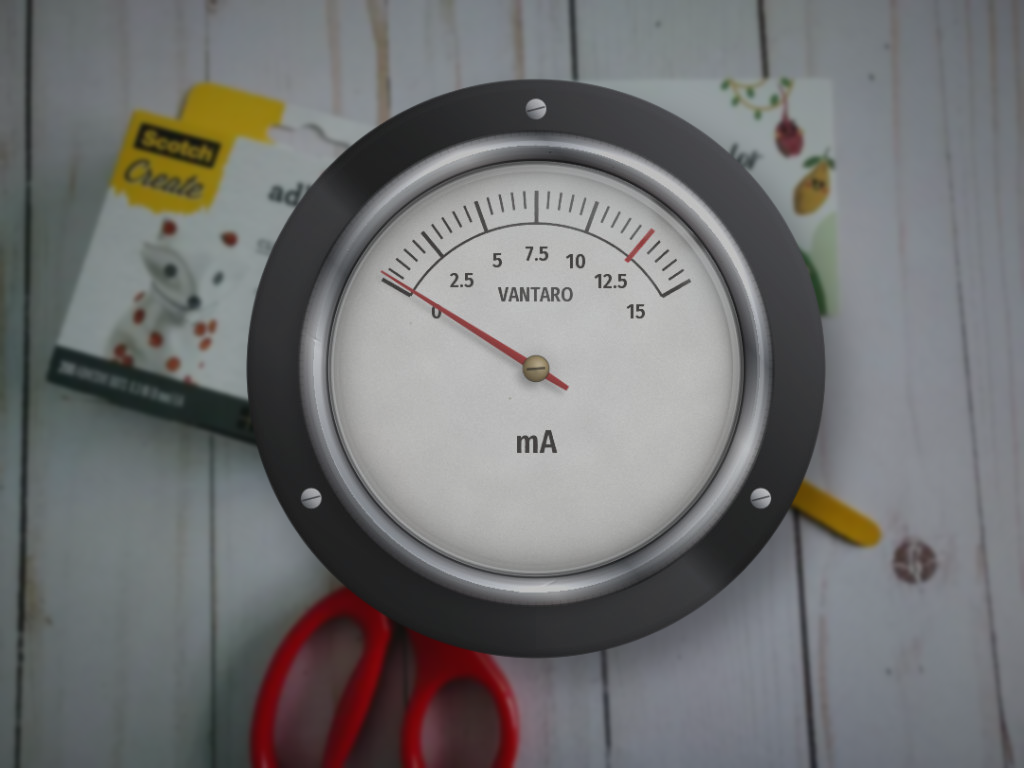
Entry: 0.25mA
